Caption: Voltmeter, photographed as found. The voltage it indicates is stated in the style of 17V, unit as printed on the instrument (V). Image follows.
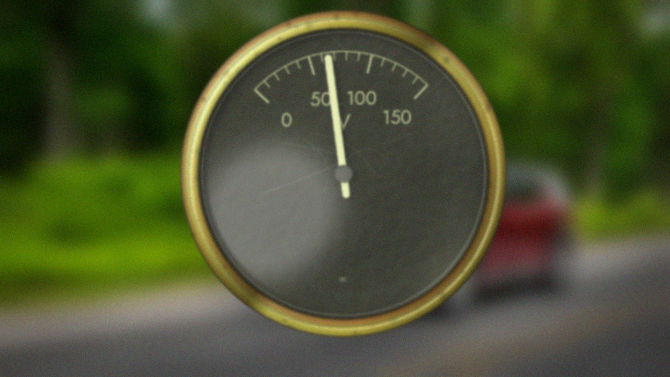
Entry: 65V
